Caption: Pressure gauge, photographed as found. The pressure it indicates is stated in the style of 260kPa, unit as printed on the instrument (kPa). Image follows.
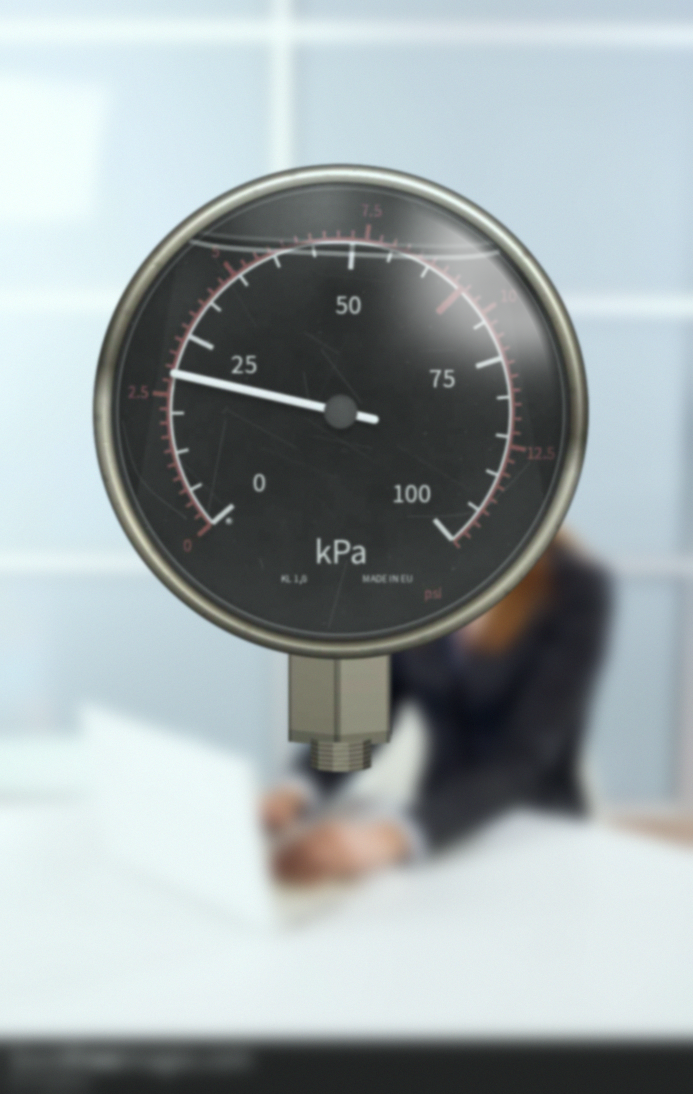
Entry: 20kPa
